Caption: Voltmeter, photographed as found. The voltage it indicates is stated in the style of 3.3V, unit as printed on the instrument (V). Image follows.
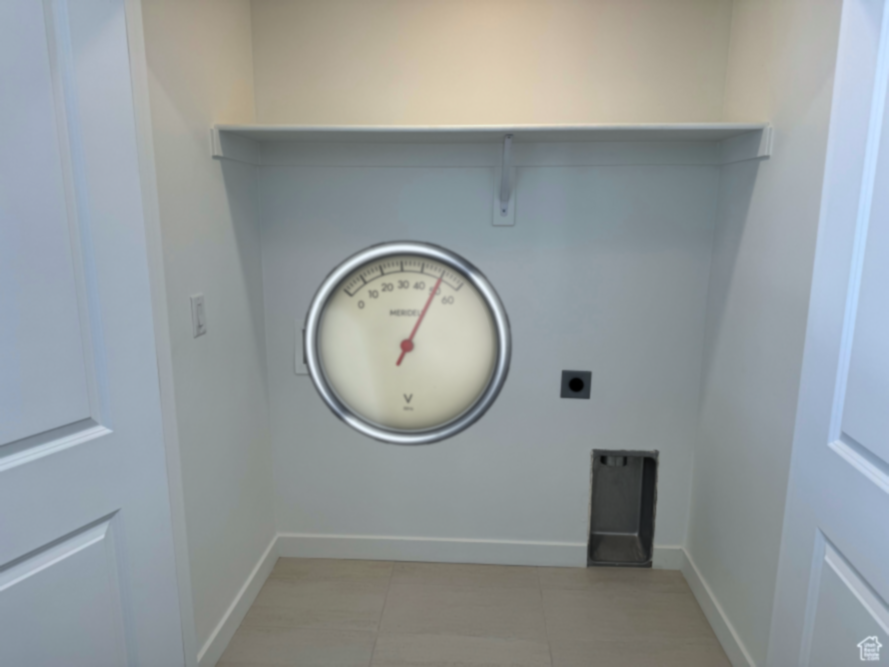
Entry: 50V
